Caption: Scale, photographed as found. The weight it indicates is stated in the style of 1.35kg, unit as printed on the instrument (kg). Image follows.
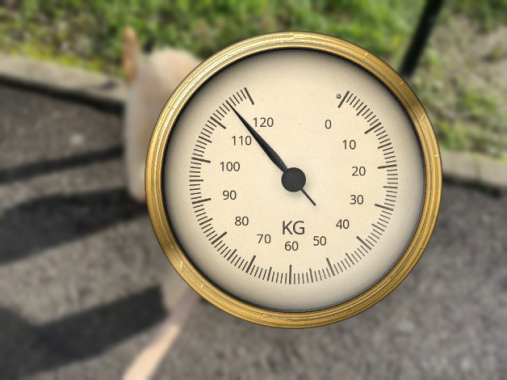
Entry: 115kg
